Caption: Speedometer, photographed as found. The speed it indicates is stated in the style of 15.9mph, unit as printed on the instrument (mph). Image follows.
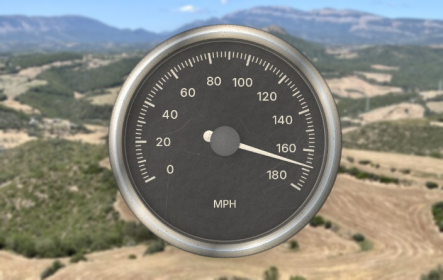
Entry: 168mph
